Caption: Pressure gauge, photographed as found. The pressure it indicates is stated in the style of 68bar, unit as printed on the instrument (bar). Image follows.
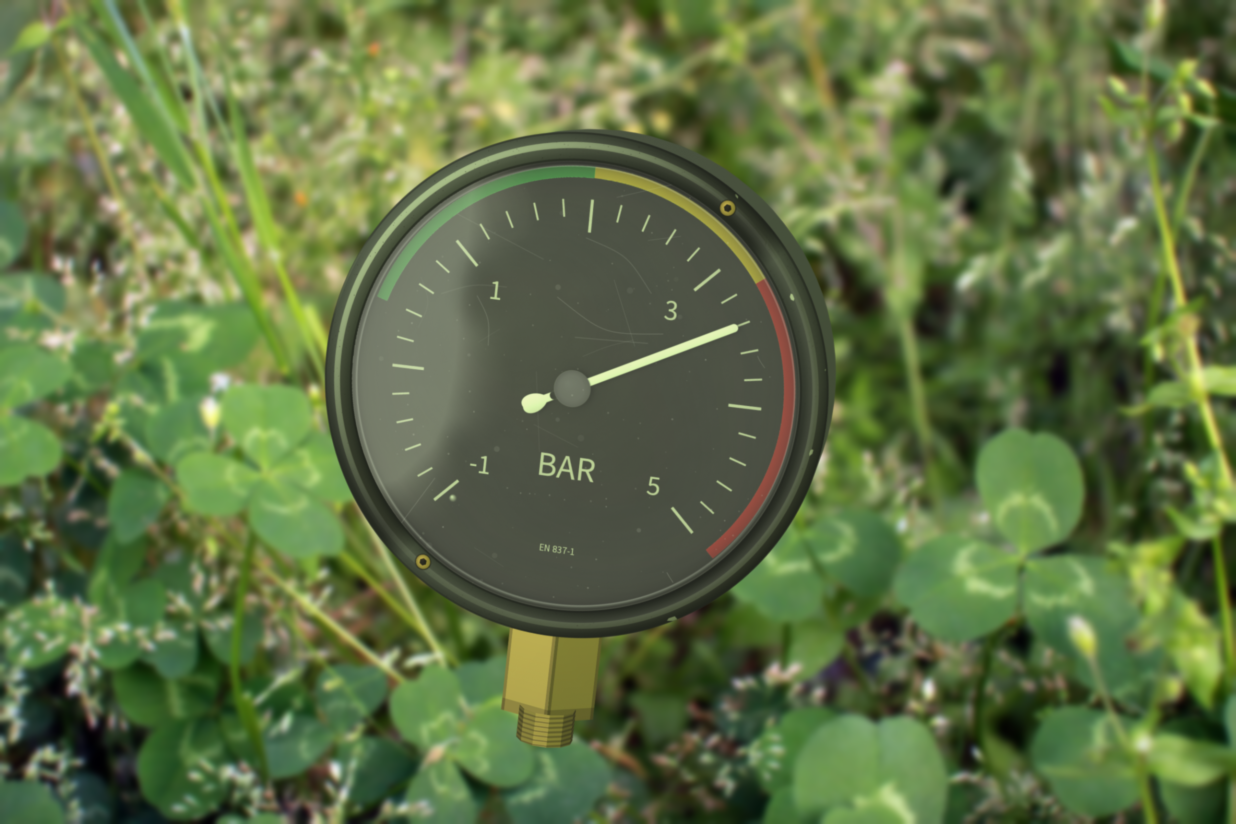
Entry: 3.4bar
